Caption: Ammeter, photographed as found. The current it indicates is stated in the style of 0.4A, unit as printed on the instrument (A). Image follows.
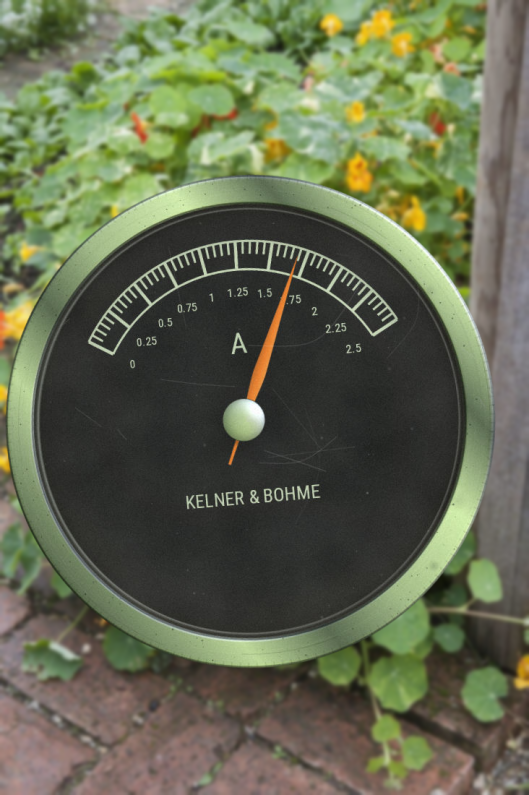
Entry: 1.7A
